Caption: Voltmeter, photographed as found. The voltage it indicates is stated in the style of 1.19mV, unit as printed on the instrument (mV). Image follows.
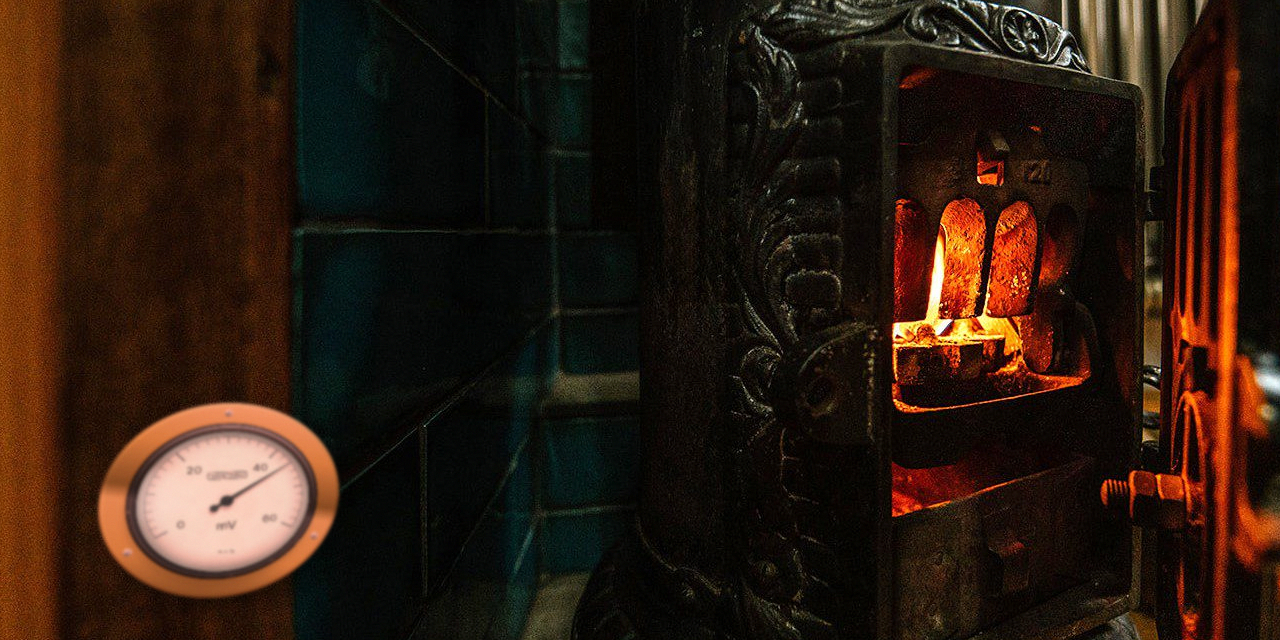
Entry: 44mV
